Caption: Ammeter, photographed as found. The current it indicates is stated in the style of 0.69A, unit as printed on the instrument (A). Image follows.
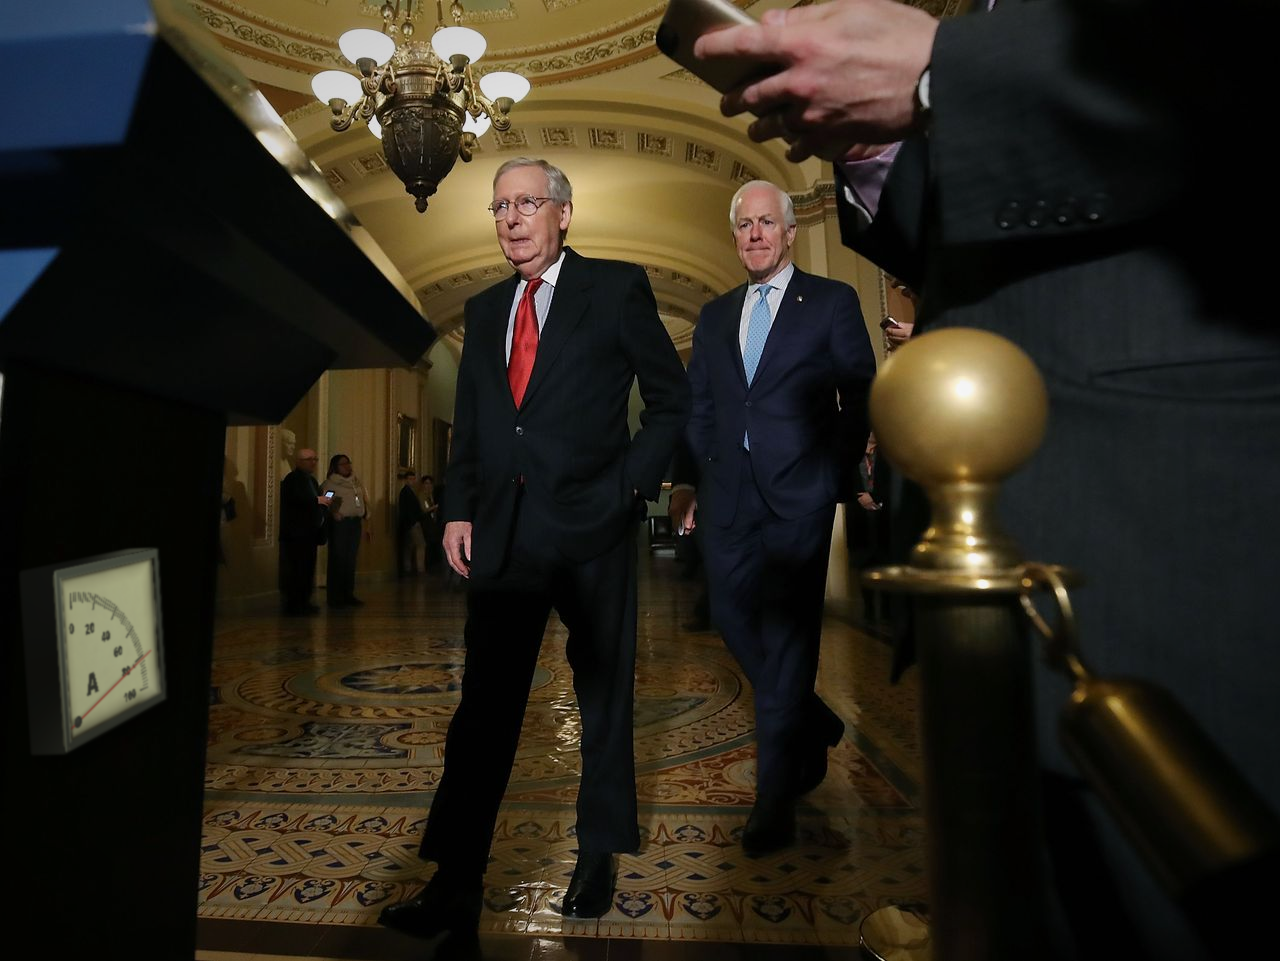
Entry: 80A
